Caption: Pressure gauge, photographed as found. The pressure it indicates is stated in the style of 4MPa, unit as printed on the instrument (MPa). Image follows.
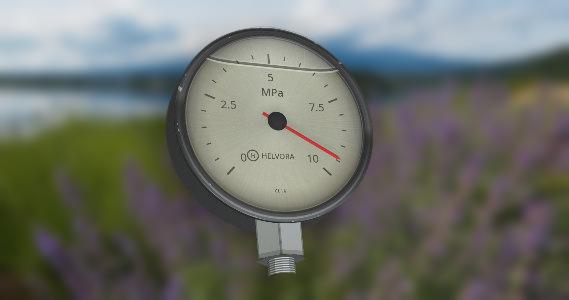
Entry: 9.5MPa
